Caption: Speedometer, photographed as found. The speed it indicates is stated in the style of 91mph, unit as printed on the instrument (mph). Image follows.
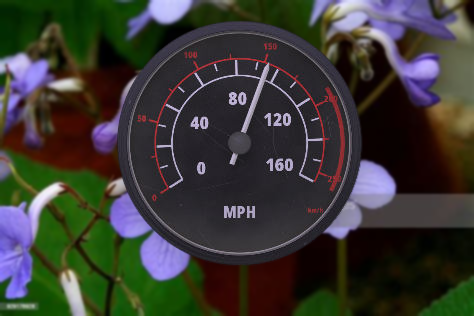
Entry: 95mph
